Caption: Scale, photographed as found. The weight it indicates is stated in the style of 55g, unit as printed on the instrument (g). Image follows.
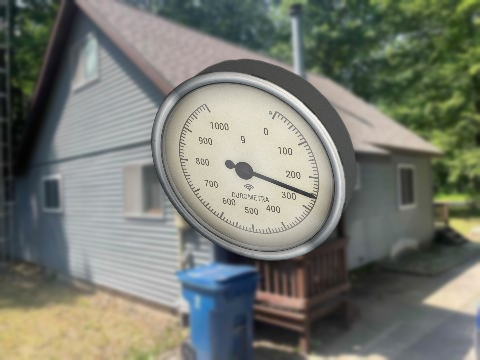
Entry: 250g
